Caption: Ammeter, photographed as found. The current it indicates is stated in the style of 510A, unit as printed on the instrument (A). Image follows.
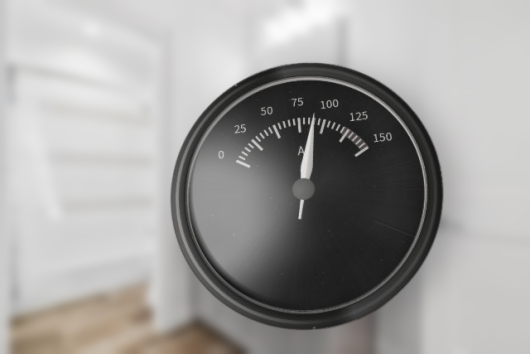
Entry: 90A
